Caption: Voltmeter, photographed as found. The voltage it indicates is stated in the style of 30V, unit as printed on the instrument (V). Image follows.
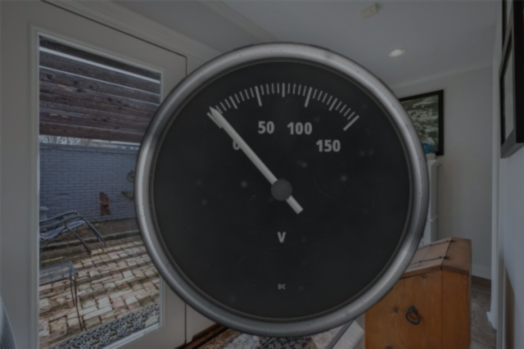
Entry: 5V
